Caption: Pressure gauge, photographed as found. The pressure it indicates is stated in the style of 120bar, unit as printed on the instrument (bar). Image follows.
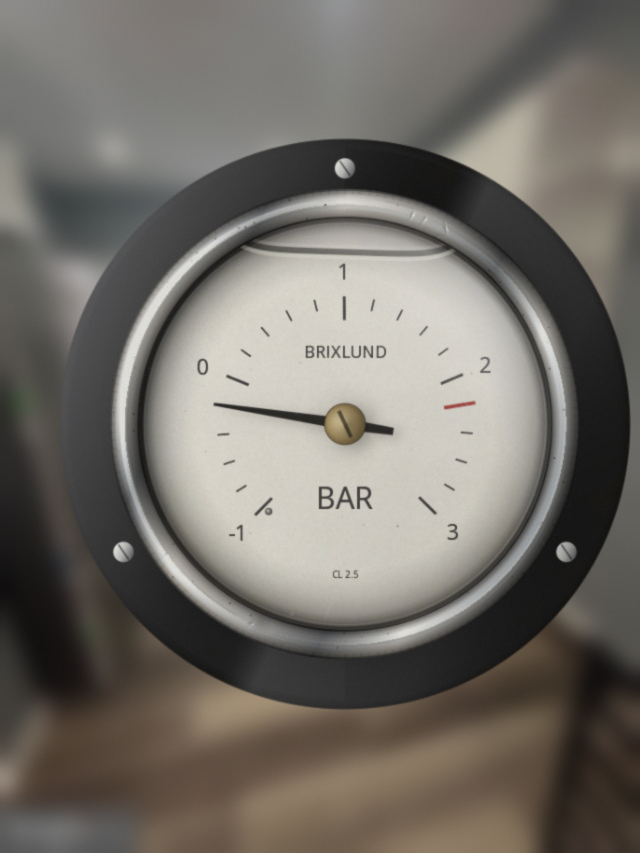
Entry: -0.2bar
